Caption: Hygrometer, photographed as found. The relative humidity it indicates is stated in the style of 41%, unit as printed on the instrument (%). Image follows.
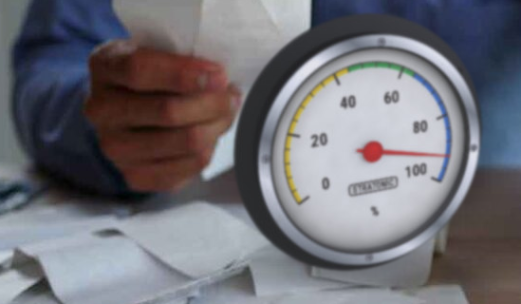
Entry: 92%
